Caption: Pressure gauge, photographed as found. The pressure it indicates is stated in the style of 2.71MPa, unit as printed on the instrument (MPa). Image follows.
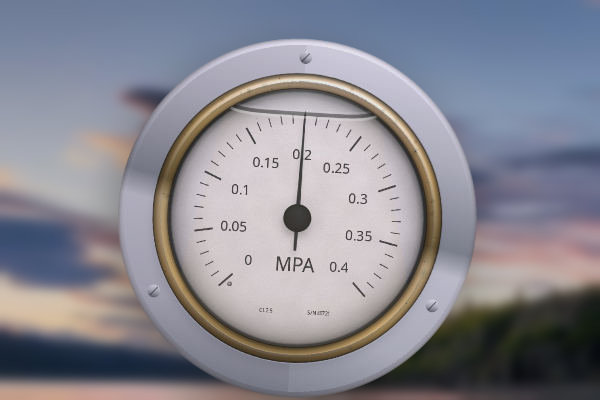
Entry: 0.2MPa
